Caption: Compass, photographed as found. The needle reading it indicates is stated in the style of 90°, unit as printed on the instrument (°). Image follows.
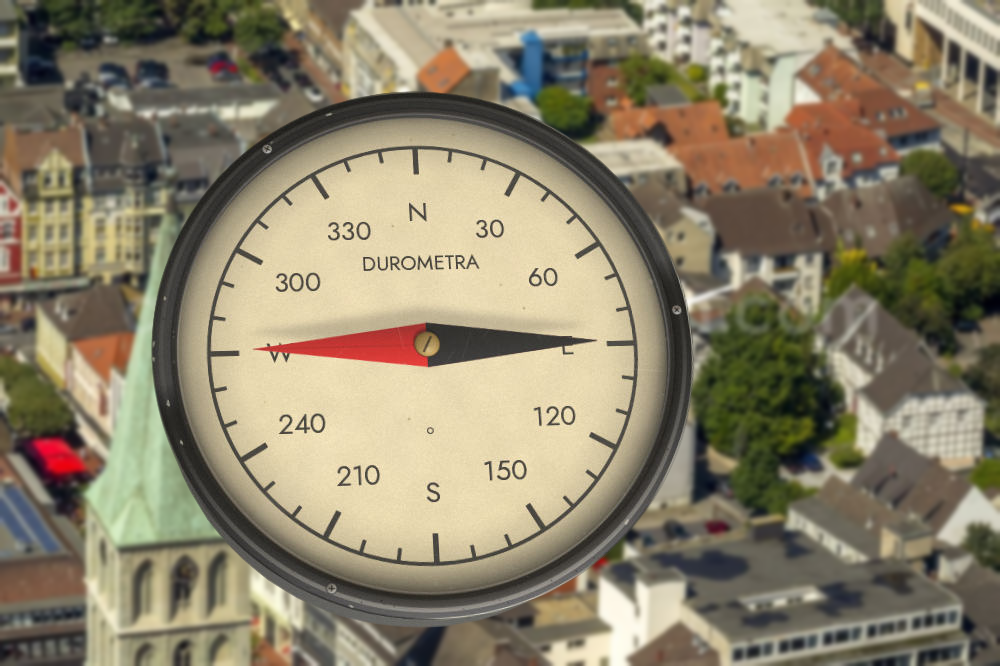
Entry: 270°
